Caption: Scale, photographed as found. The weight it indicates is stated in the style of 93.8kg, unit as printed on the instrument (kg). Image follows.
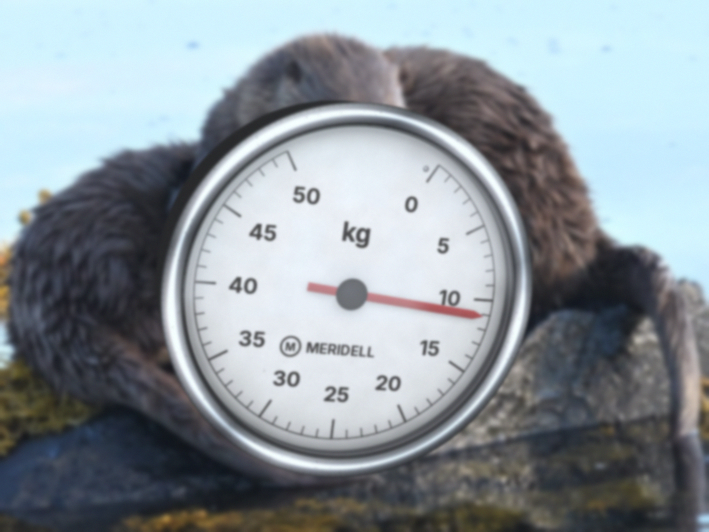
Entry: 11kg
